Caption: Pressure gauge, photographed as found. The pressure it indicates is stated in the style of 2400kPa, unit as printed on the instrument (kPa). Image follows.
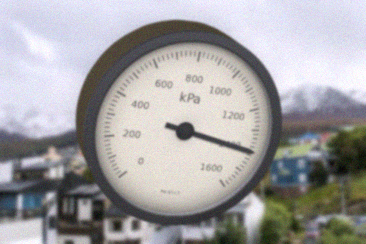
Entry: 1400kPa
